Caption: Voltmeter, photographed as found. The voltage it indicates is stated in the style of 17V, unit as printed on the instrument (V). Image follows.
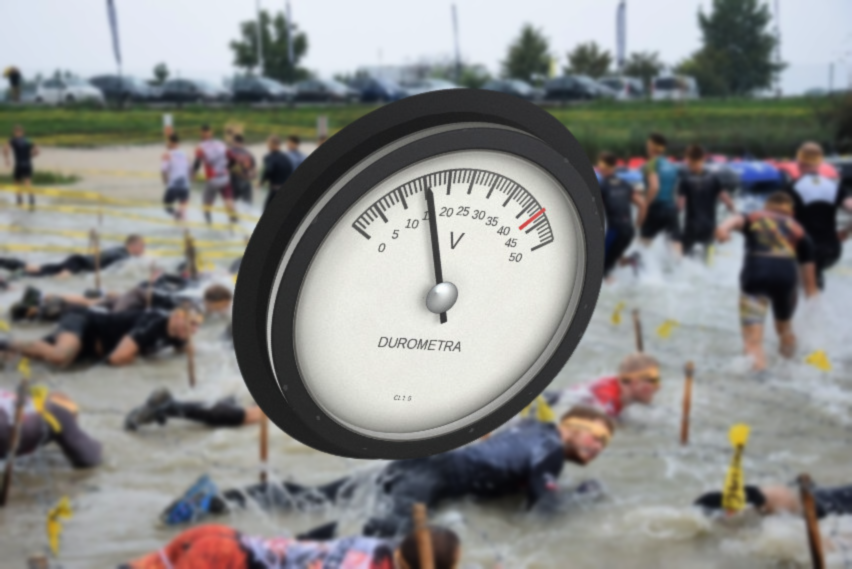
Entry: 15V
